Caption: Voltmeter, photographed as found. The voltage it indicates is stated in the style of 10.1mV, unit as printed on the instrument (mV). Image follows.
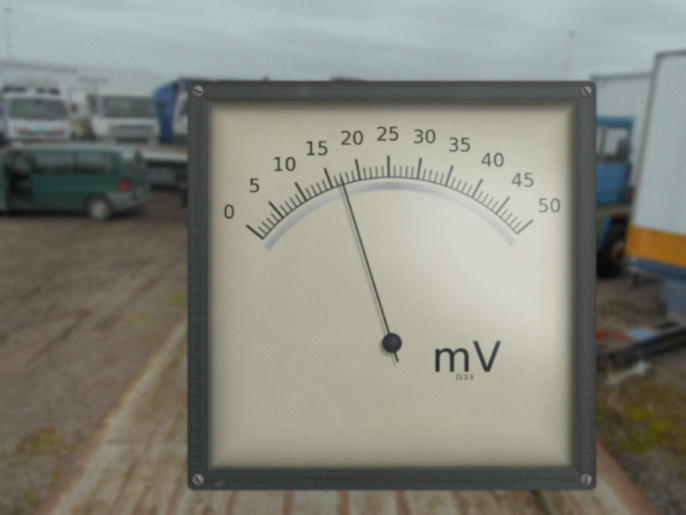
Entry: 17mV
